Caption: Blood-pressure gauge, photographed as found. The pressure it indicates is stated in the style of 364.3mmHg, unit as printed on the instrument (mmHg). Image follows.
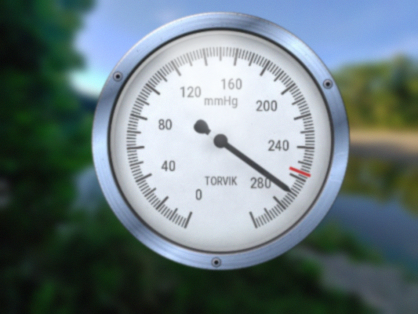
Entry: 270mmHg
